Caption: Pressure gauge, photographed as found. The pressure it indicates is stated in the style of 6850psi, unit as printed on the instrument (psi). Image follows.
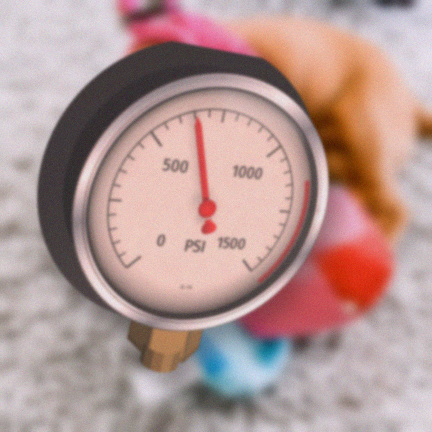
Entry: 650psi
